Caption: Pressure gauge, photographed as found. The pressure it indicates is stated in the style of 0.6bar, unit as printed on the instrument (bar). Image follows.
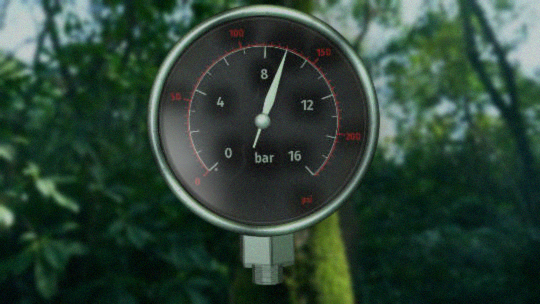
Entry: 9bar
